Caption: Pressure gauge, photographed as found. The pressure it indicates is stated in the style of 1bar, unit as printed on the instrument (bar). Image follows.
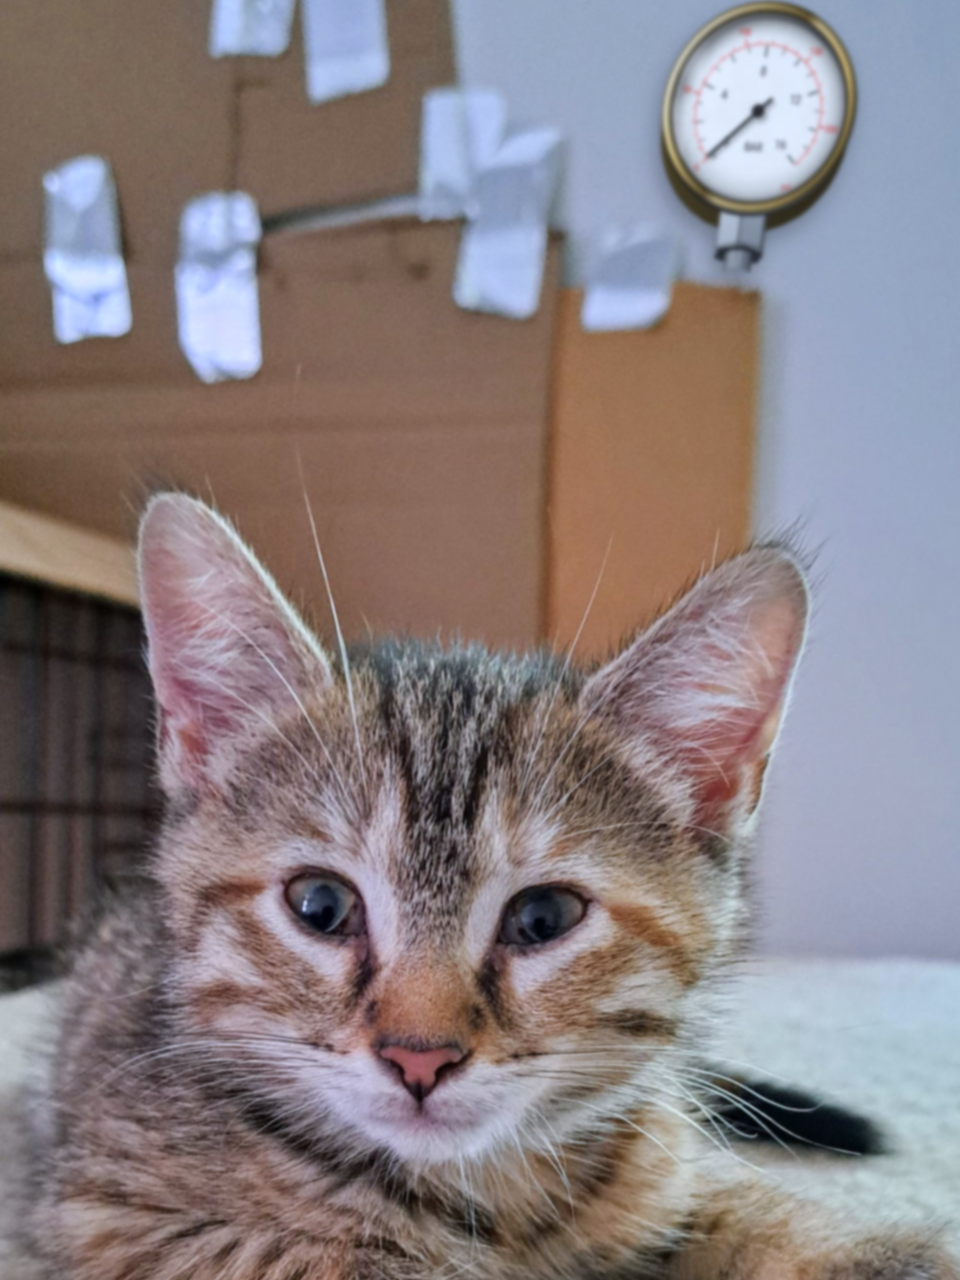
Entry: 0bar
